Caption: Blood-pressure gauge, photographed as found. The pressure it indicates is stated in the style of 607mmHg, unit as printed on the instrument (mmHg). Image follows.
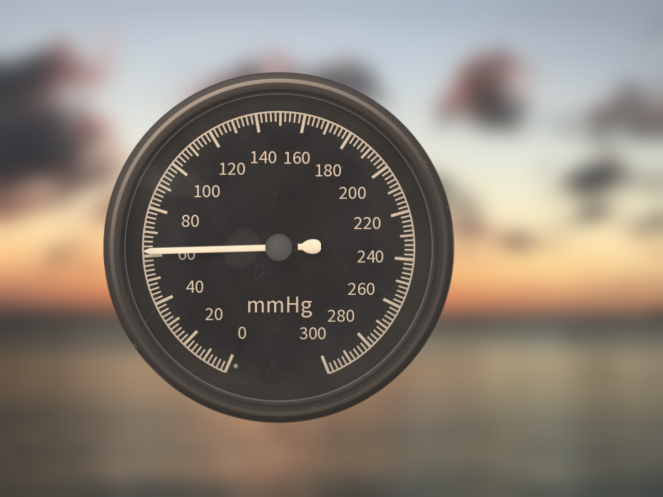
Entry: 62mmHg
